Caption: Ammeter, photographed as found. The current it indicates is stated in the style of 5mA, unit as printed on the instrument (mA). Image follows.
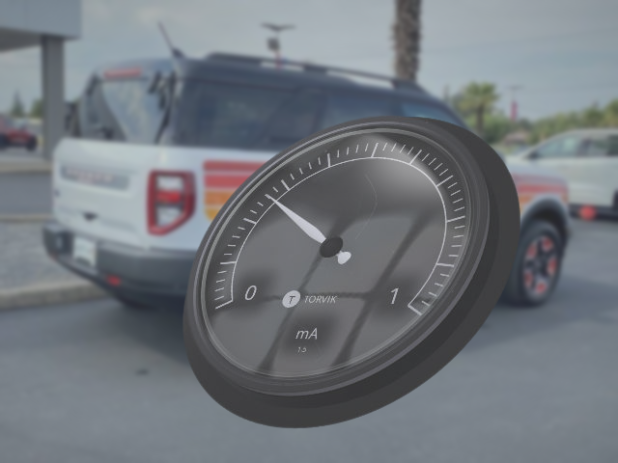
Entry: 0.26mA
